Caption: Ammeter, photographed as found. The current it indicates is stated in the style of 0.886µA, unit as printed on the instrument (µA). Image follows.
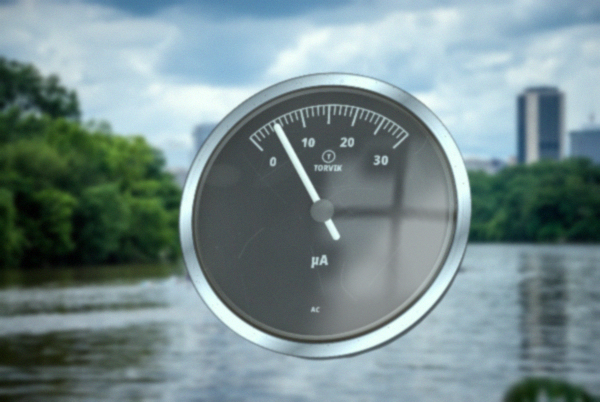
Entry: 5µA
